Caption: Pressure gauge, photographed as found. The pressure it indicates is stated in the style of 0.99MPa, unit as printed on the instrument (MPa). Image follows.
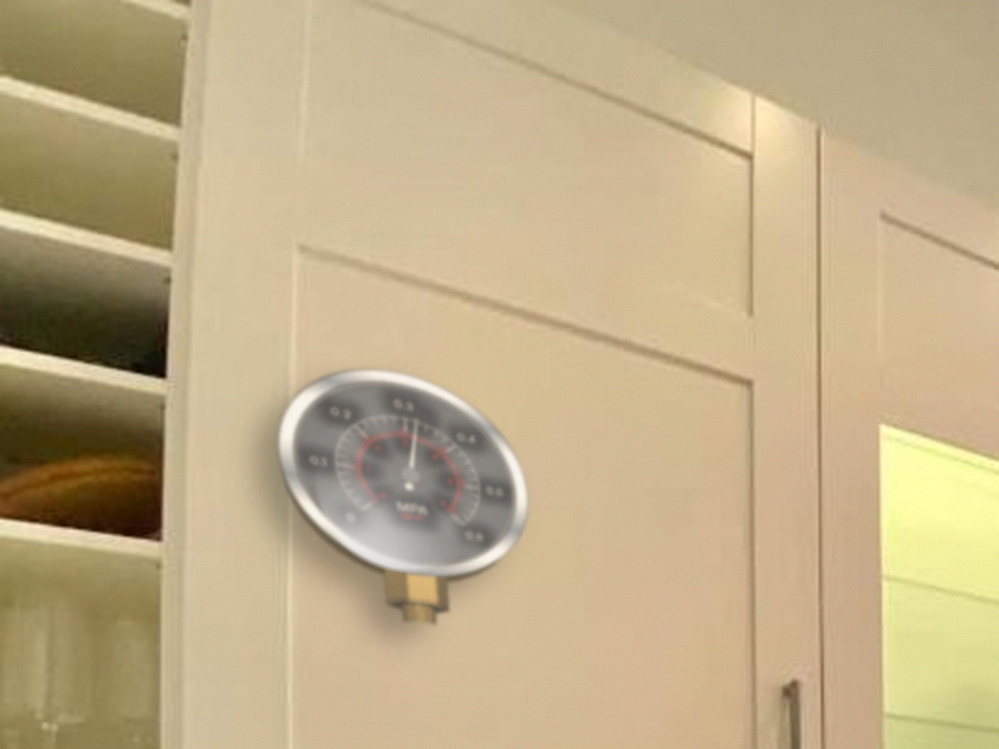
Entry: 0.32MPa
